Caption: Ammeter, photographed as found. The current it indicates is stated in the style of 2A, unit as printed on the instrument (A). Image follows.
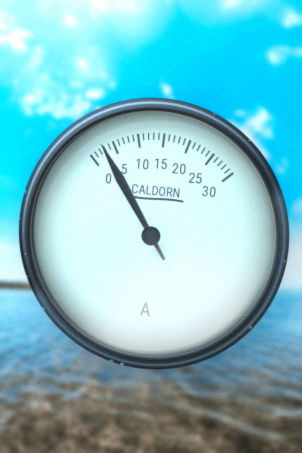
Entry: 3A
